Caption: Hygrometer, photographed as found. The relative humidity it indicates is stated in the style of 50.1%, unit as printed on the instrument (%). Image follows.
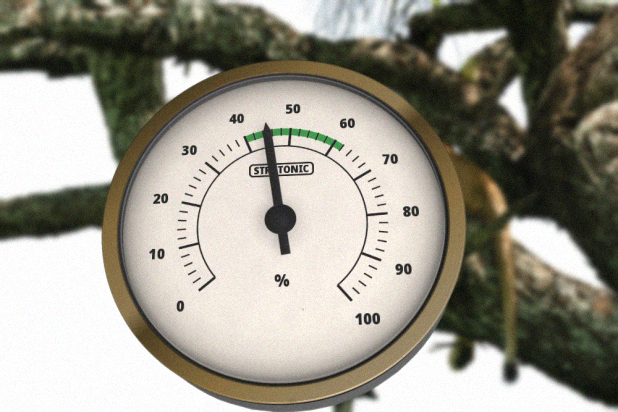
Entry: 45%
